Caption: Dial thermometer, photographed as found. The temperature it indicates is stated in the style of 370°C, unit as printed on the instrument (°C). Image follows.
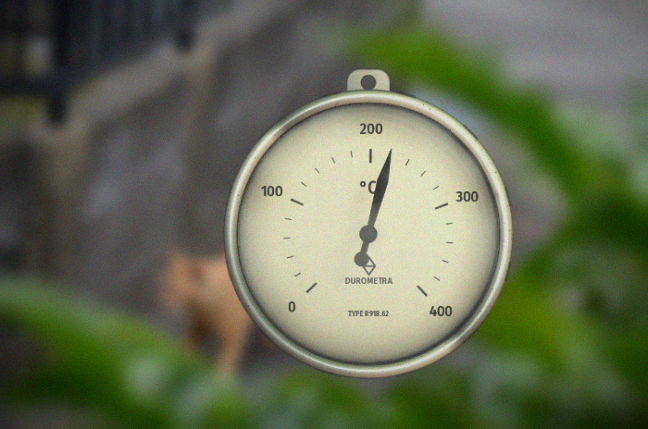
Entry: 220°C
